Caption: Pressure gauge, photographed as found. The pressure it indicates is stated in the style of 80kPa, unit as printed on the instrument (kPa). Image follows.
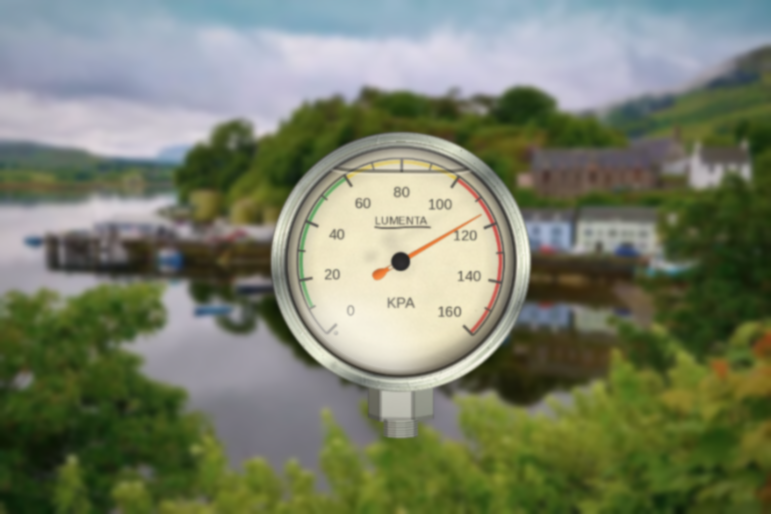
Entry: 115kPa
